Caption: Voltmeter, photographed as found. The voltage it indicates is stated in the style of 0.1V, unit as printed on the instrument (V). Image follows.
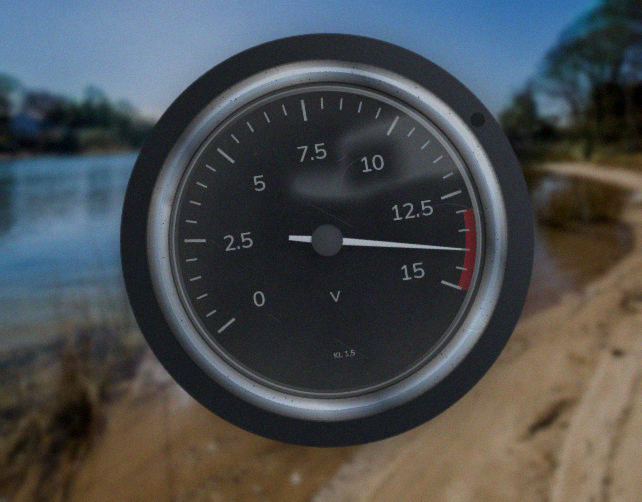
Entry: 14V
